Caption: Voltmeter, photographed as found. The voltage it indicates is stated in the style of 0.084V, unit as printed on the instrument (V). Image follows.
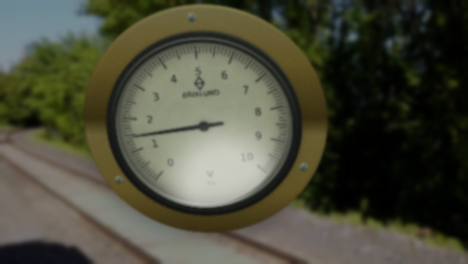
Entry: 1.5V
